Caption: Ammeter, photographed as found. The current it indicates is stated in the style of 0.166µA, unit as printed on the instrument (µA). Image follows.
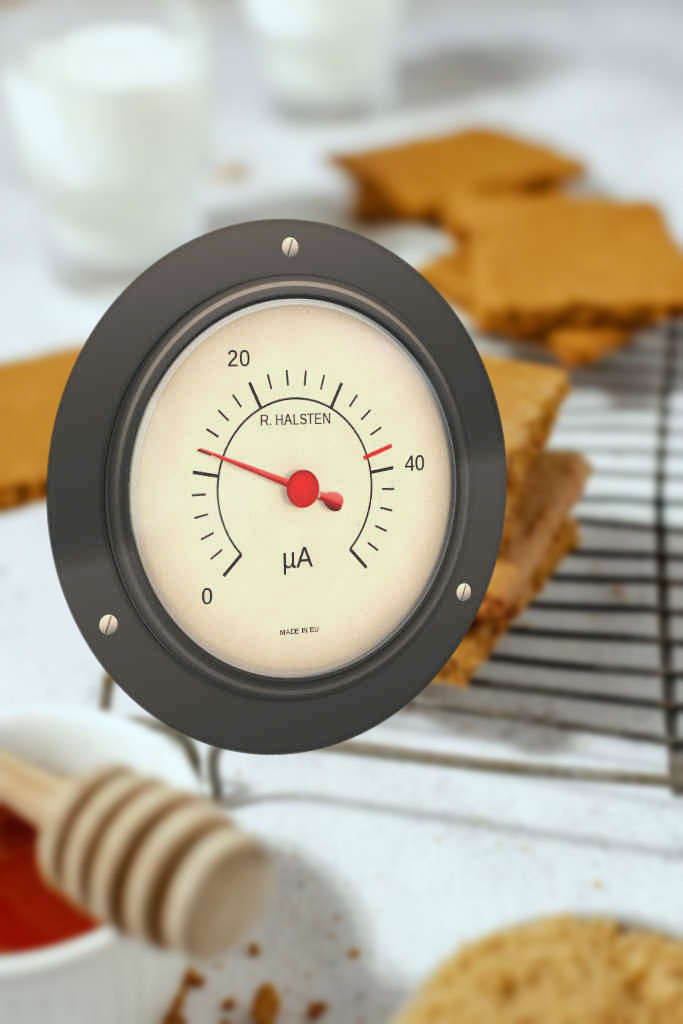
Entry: 12µA
